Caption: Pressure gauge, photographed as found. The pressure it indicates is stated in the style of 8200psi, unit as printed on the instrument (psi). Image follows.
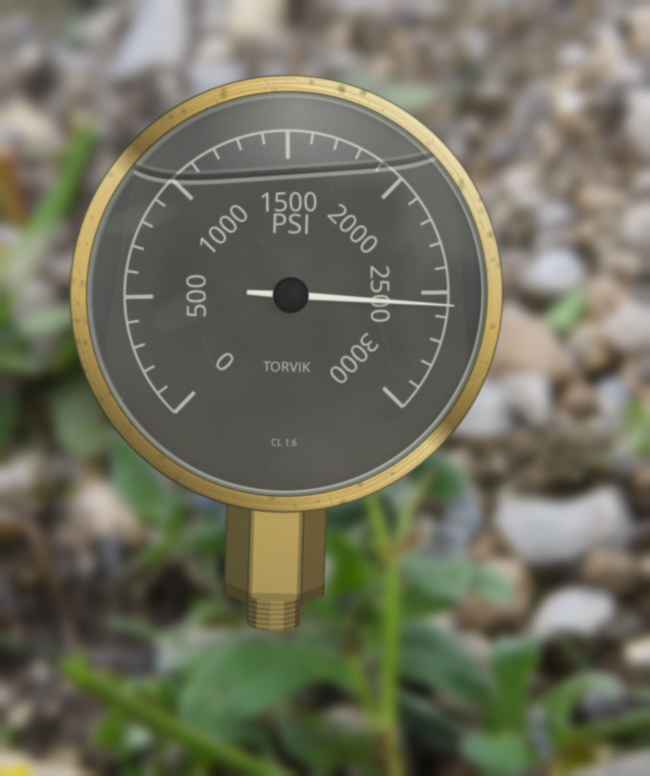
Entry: 2550psi
